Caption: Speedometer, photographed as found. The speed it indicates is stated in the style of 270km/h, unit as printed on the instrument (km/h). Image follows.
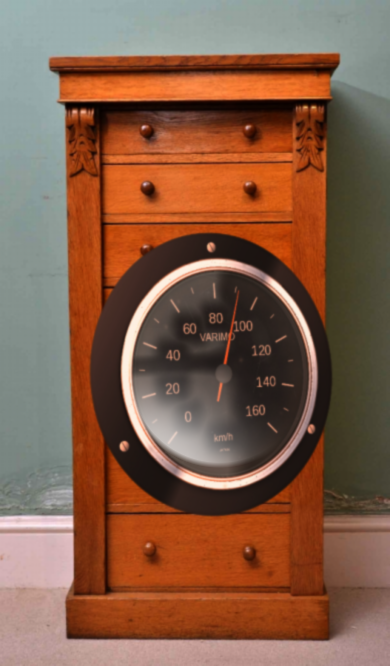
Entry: 90km/h
